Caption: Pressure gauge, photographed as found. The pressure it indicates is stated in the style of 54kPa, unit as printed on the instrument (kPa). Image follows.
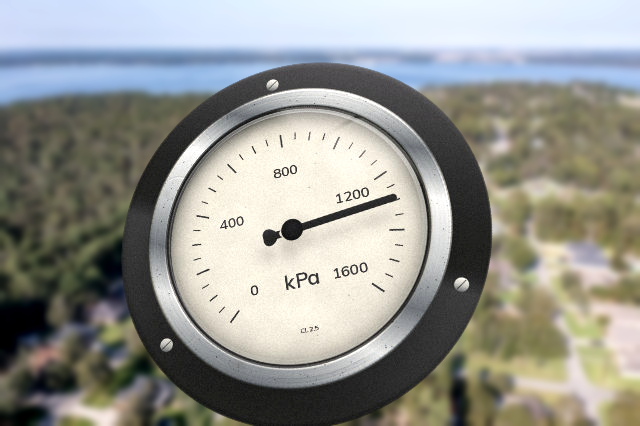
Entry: 1300kPa
